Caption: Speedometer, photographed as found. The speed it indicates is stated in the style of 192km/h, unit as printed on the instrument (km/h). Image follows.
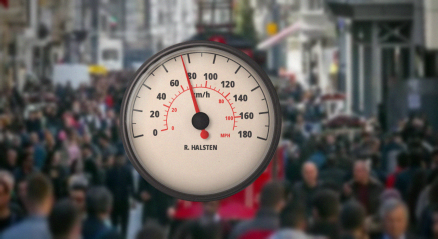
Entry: 75km/h
